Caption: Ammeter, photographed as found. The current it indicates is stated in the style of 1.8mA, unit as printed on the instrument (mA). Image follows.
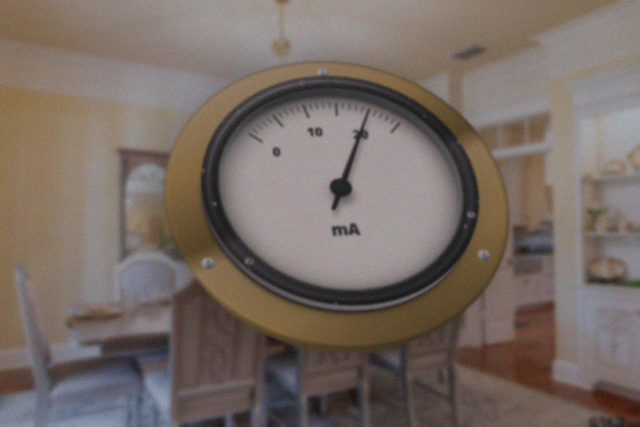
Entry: 20mA
